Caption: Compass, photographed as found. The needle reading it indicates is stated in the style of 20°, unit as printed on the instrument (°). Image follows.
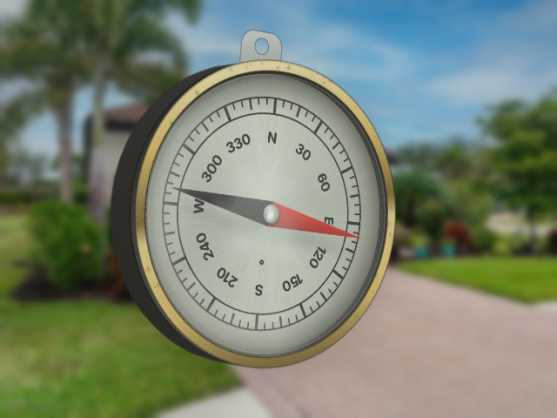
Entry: 97.5°
